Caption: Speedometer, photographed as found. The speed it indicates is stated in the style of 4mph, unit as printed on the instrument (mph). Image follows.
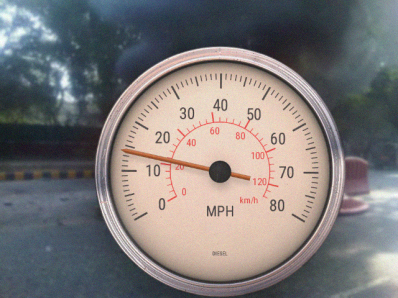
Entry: 14mph
